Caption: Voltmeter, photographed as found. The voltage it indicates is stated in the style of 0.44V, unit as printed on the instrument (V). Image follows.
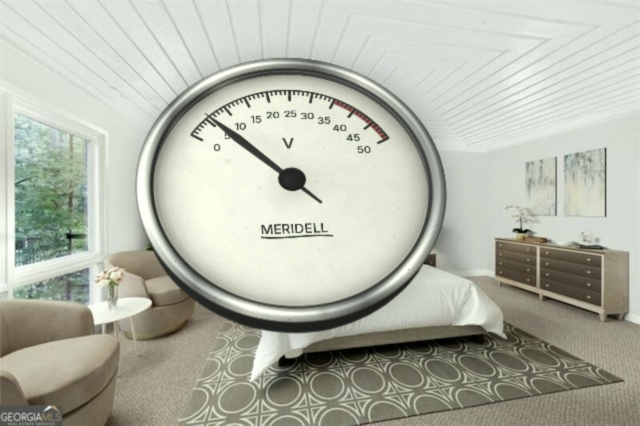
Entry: 5V
